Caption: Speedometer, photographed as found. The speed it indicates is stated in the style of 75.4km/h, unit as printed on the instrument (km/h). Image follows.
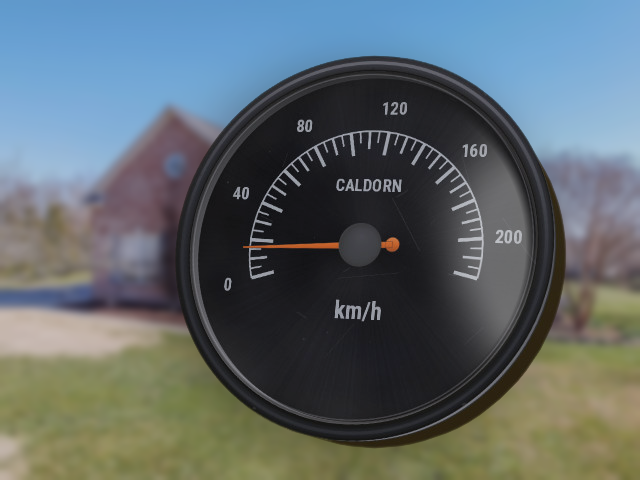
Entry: 15km/h
